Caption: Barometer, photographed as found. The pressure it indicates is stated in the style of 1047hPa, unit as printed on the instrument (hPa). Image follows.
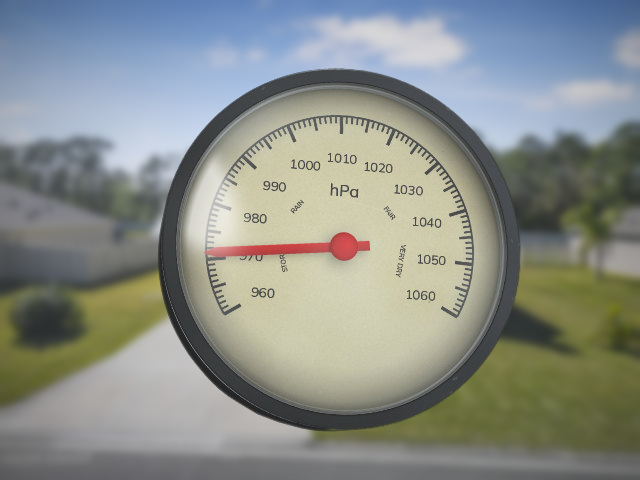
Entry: 971hPa
